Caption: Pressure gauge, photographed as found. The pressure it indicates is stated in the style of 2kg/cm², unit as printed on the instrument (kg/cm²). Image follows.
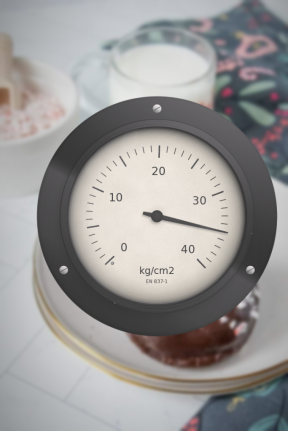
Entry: 35kg/cm²
